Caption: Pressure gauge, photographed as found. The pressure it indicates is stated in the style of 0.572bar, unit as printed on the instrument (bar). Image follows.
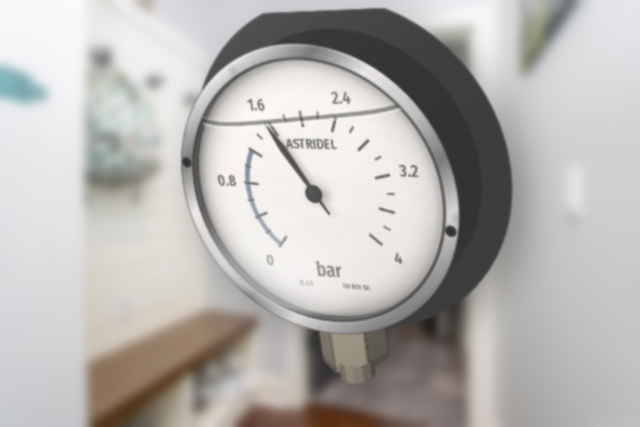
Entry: 1.6bar
